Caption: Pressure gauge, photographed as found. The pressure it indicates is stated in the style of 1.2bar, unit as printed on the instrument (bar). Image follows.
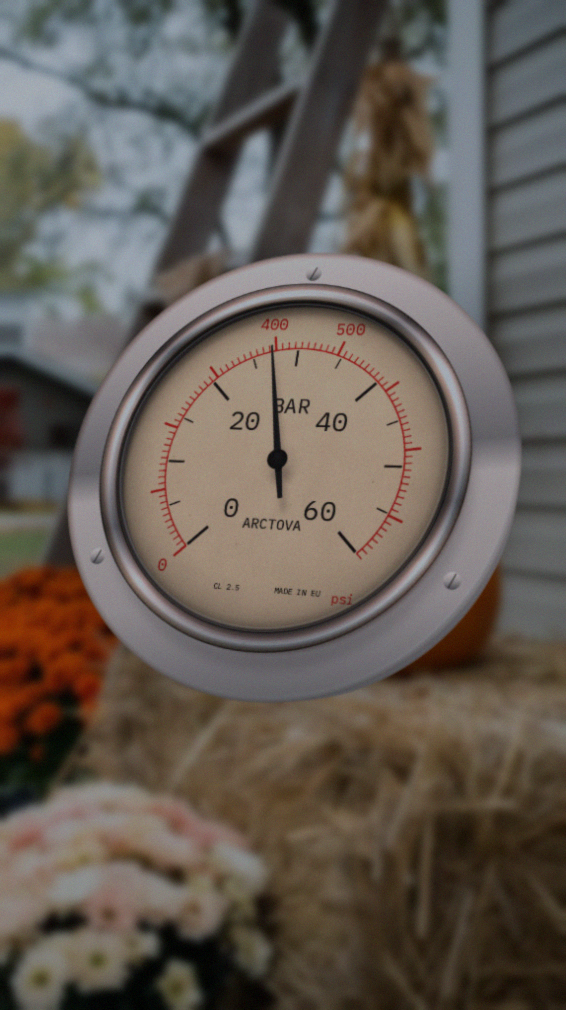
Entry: 27.5bar
